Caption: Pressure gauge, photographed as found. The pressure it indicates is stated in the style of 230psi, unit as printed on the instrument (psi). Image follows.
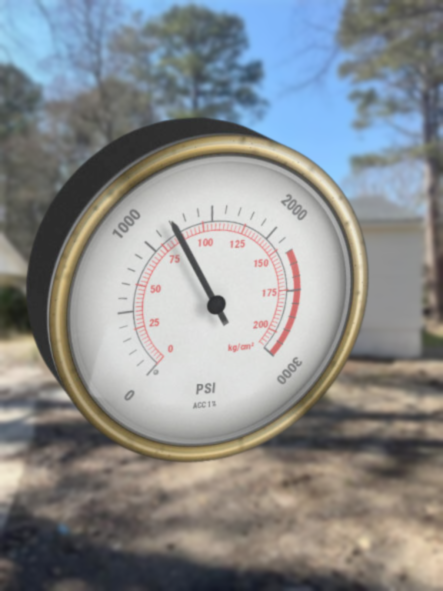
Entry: 1200psi
